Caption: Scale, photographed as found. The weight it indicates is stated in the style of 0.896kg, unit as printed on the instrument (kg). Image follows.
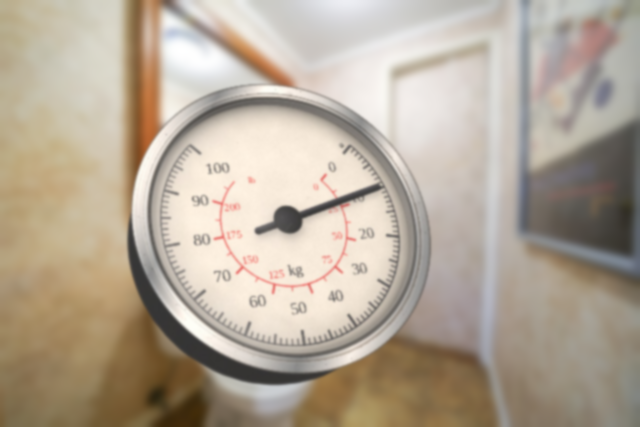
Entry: 10kg
